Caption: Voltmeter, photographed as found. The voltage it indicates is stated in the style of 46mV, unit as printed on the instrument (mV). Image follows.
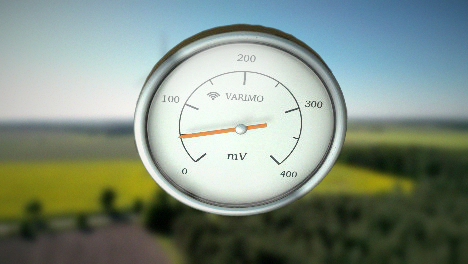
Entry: 50mV
